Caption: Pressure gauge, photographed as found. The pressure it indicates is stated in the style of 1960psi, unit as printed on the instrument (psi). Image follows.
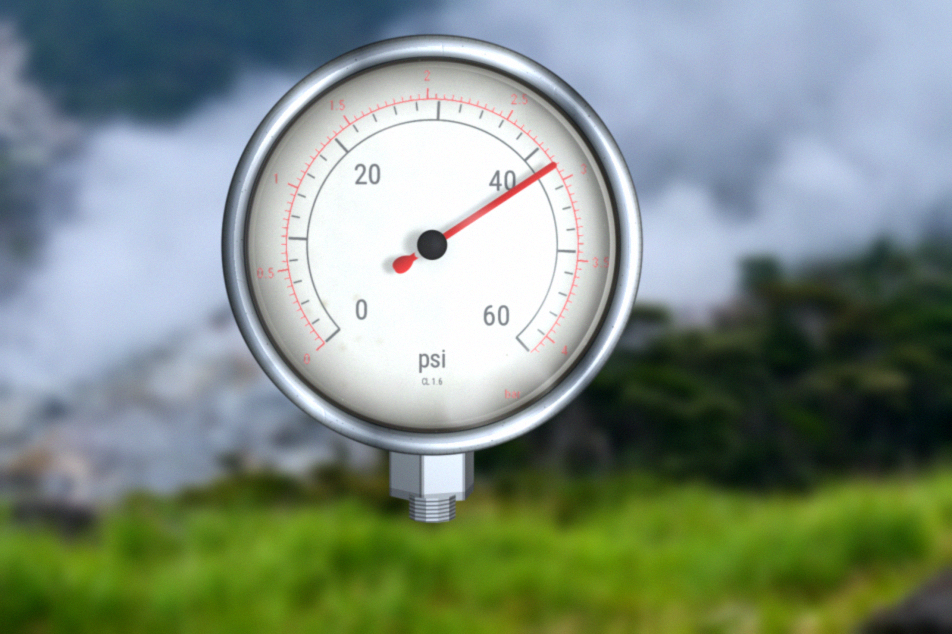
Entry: 42psi
